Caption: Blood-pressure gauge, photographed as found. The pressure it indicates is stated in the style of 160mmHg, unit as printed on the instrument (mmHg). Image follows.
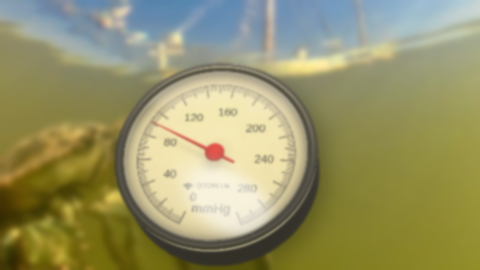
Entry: 90mmHg
